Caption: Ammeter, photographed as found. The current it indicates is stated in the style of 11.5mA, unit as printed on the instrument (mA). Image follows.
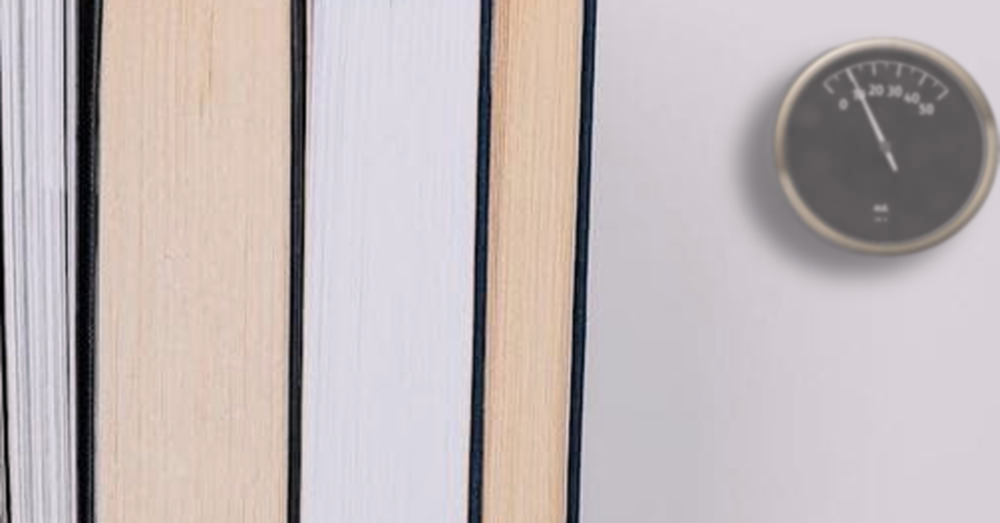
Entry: 10mA
